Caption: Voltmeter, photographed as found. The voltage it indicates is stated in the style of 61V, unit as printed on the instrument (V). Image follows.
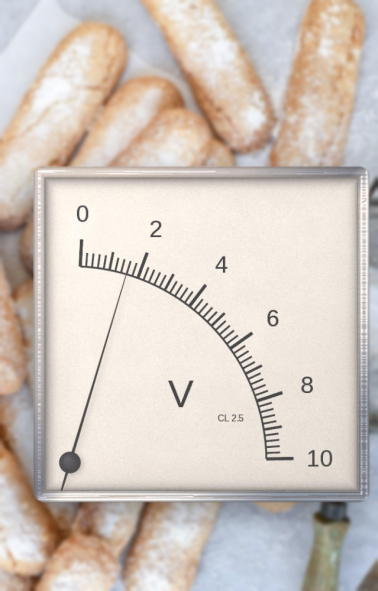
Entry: 1.6V
